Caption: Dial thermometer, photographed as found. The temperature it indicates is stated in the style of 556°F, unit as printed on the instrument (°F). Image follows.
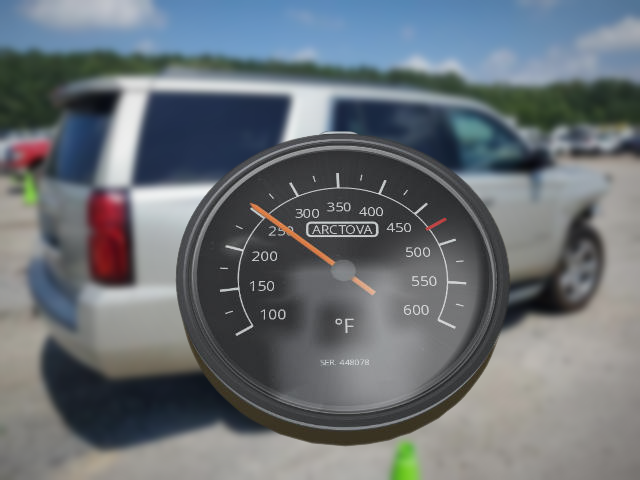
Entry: 250°F
